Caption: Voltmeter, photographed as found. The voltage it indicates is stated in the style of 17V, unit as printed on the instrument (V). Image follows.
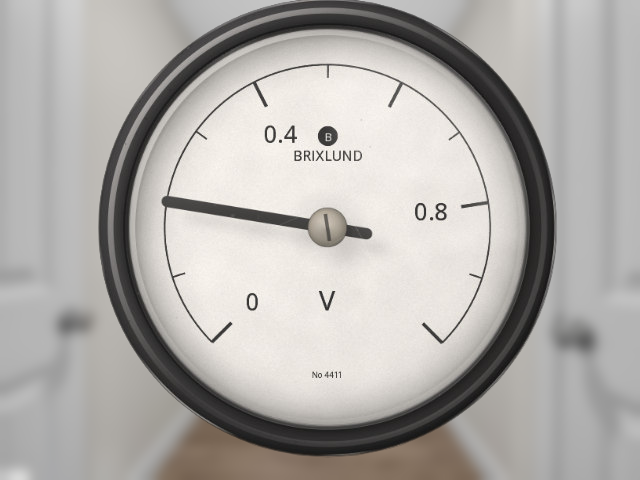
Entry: 0.2V
